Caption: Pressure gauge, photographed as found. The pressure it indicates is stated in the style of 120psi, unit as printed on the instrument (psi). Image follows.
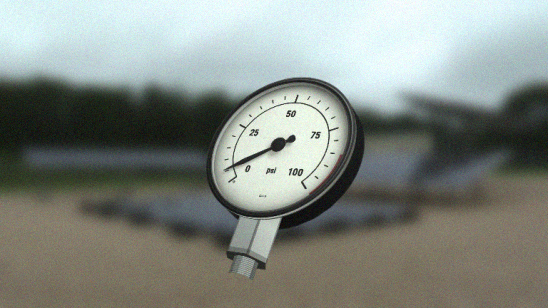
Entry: 5psi
